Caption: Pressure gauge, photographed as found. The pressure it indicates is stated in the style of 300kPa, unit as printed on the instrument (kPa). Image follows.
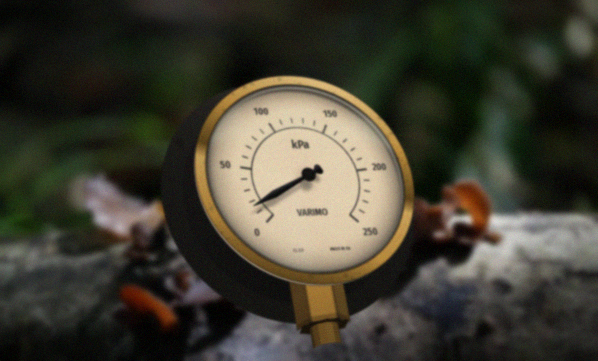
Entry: 15kPa
